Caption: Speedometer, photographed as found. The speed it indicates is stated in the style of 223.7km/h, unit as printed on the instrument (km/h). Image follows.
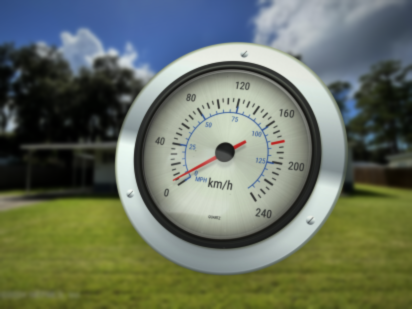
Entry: 5km/h
